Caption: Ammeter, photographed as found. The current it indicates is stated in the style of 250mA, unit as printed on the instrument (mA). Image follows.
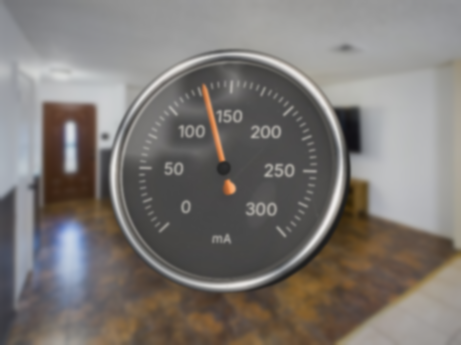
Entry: 130mA
